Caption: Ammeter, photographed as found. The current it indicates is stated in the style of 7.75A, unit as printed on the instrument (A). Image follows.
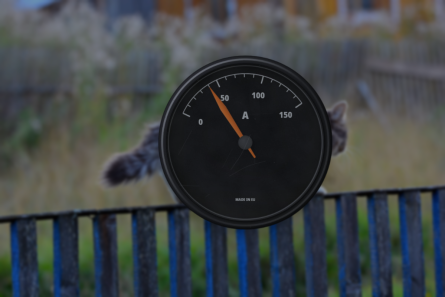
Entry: 40A
